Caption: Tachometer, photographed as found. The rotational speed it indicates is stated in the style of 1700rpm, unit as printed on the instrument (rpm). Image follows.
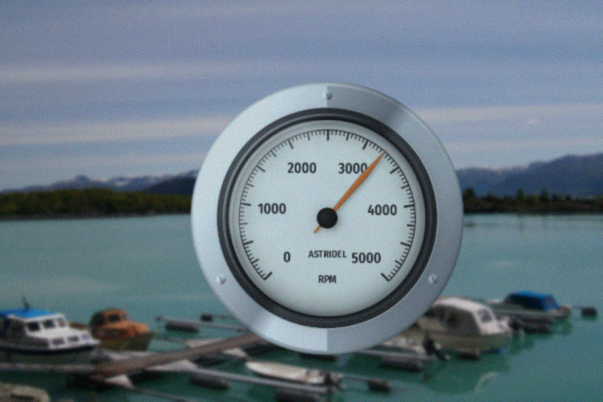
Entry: 3250rpm
